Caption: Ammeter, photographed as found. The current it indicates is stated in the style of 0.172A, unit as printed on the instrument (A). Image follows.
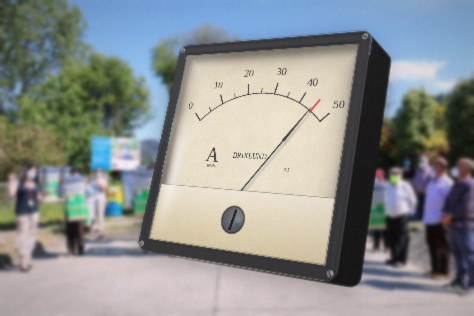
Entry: 45A
